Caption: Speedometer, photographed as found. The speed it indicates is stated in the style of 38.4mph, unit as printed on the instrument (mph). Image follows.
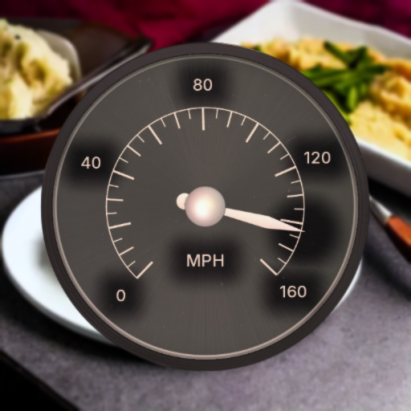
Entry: 142.5mph
